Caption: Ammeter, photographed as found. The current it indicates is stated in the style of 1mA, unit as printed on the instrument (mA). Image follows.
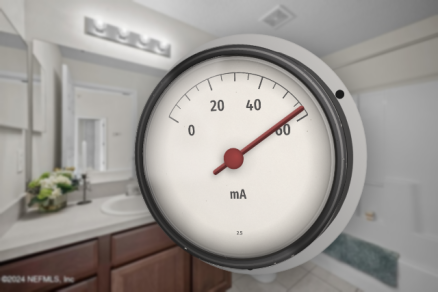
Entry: 57.5mA
